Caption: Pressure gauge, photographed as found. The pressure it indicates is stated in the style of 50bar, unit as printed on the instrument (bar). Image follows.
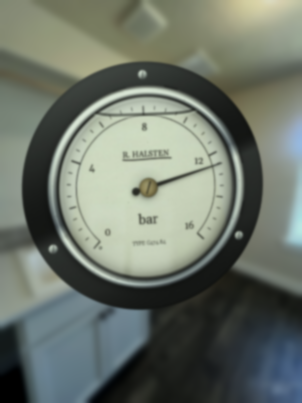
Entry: 12.5bar
